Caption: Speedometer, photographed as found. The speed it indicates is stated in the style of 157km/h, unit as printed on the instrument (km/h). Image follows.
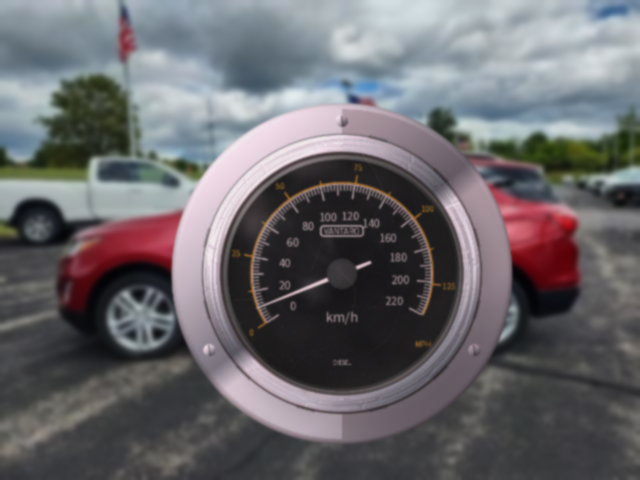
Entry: 10km/h
